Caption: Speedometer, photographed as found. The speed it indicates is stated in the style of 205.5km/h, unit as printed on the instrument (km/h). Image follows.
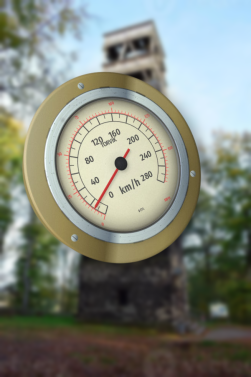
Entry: 15km/h
